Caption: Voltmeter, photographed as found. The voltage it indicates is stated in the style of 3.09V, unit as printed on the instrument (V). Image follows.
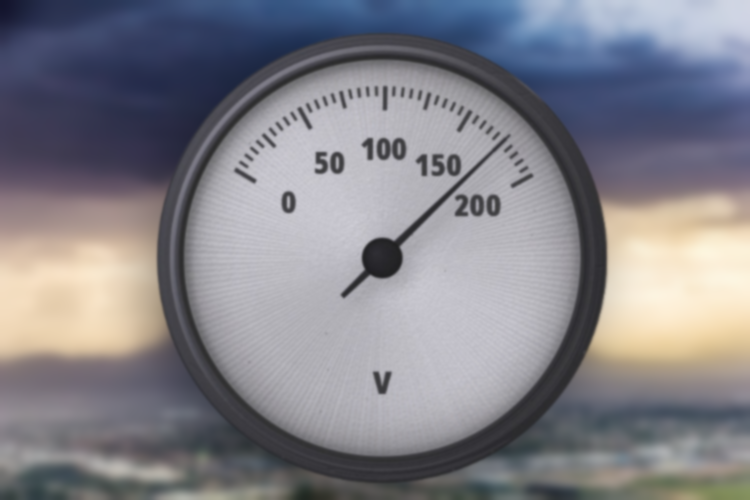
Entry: 175V
